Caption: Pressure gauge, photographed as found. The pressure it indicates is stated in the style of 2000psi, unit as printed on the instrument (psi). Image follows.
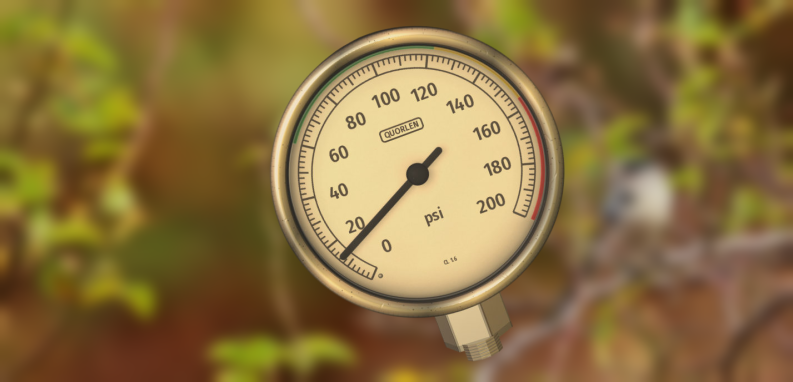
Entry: 14psi
